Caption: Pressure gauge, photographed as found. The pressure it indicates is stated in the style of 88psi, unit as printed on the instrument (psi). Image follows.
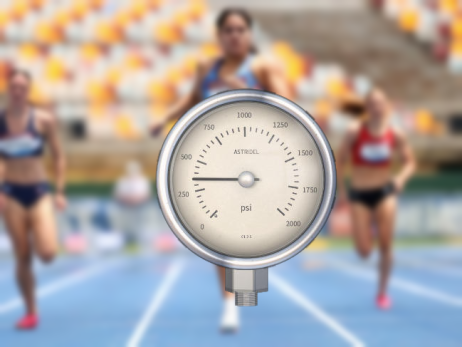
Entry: 350psi
